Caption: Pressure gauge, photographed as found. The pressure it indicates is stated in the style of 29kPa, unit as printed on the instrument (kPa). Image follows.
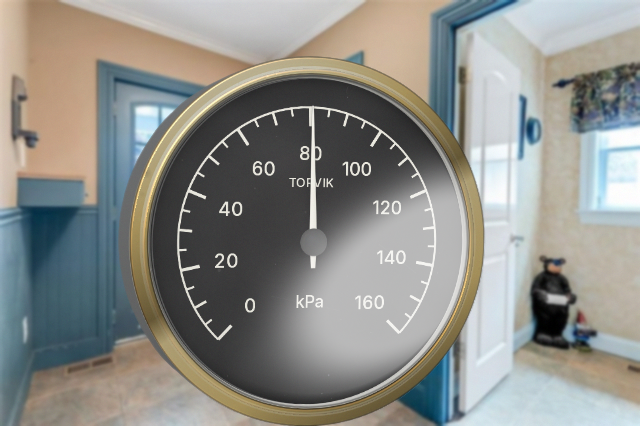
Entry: 80kPa
